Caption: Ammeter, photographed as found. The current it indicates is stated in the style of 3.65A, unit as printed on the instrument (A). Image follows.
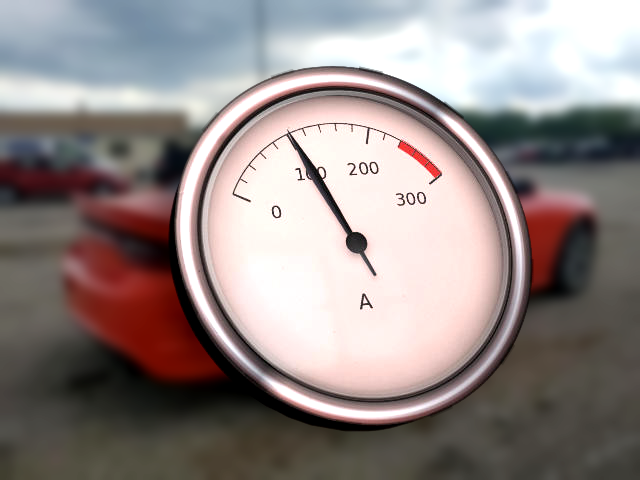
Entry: 100A
